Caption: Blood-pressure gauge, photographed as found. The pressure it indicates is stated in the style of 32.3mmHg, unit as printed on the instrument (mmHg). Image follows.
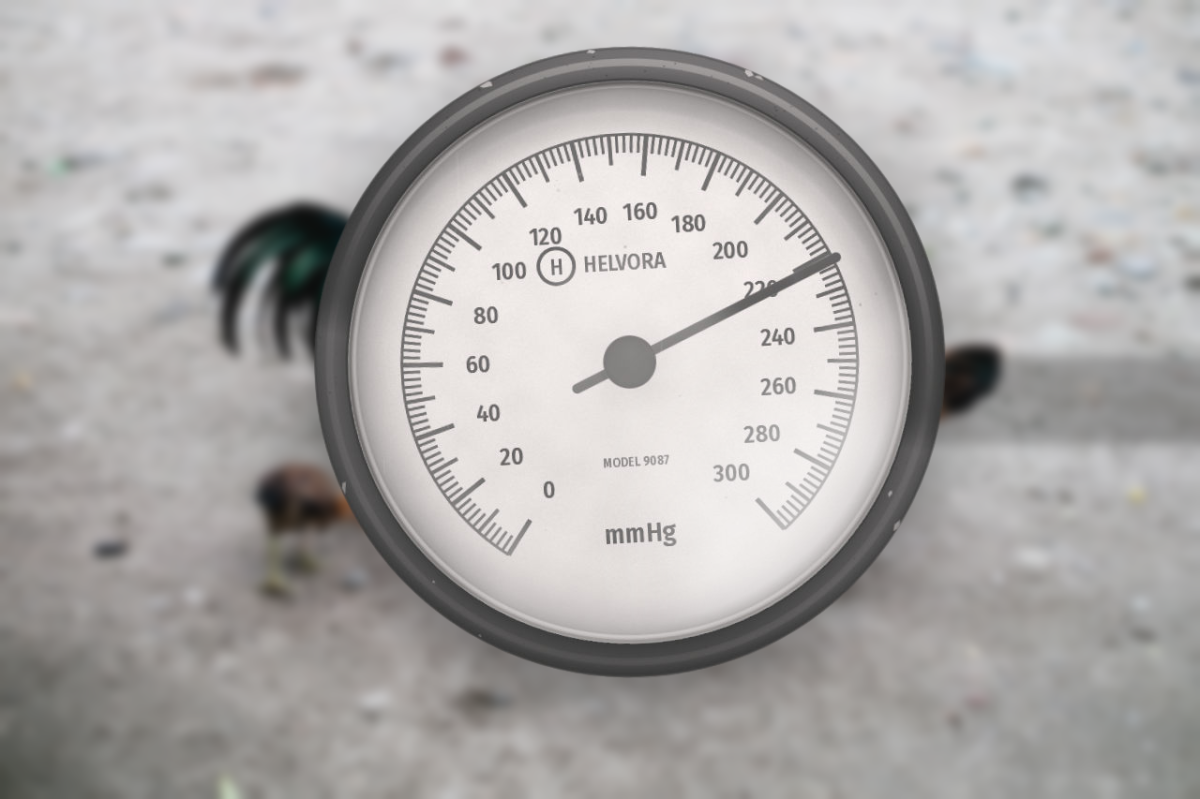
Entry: 222mmHg
